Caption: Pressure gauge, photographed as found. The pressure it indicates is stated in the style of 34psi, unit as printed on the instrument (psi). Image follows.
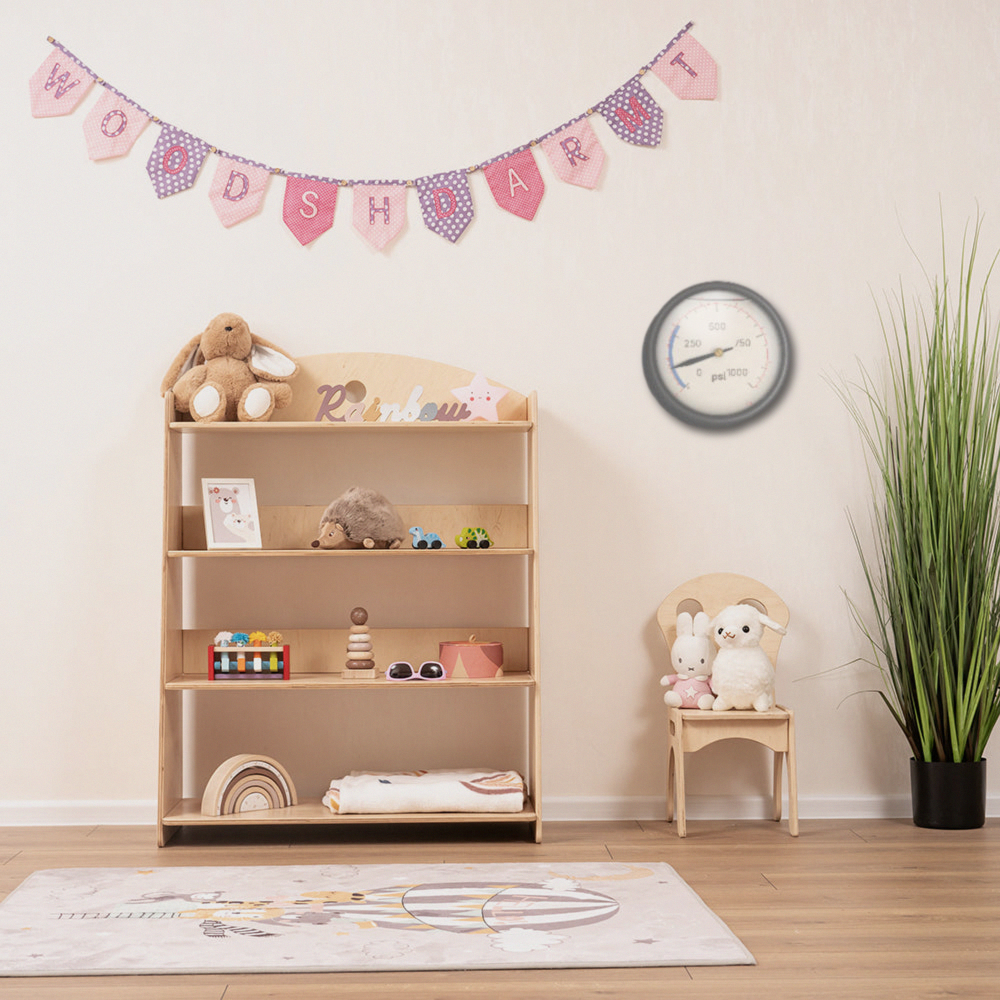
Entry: 100psi
